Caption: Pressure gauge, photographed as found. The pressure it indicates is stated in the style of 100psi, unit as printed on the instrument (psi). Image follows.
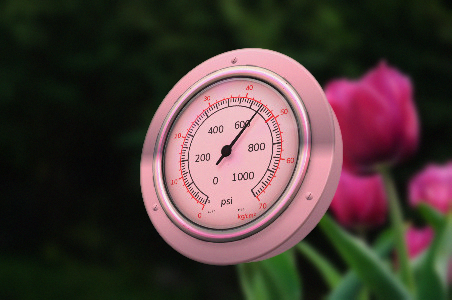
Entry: 650psi
